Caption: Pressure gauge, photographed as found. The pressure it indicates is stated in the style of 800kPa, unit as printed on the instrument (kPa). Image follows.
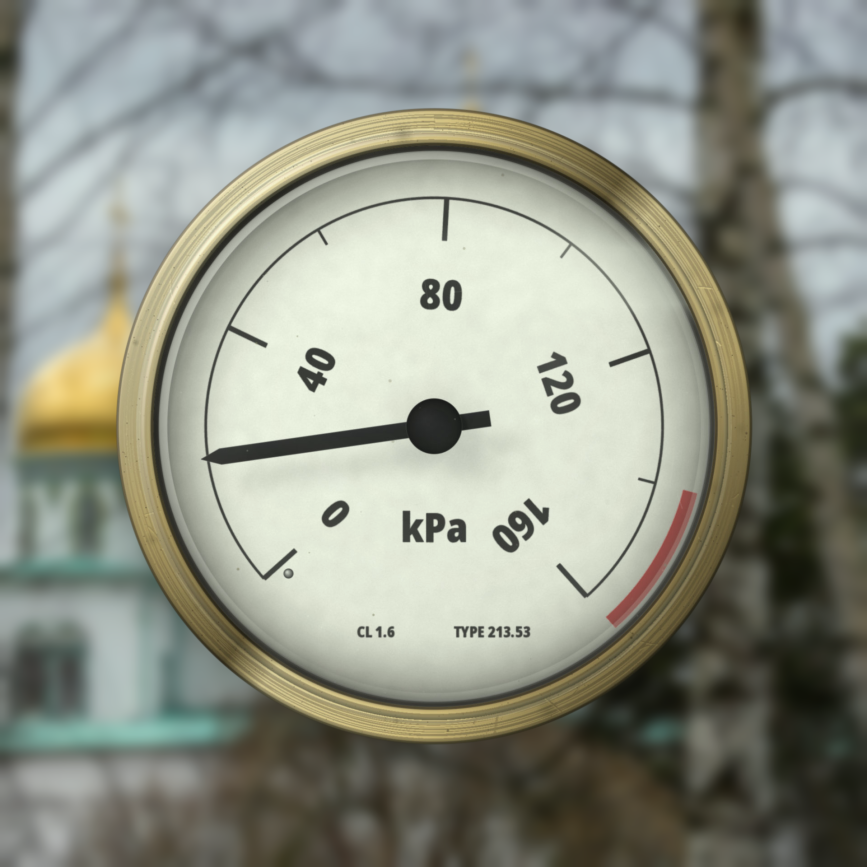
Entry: 20kPa
